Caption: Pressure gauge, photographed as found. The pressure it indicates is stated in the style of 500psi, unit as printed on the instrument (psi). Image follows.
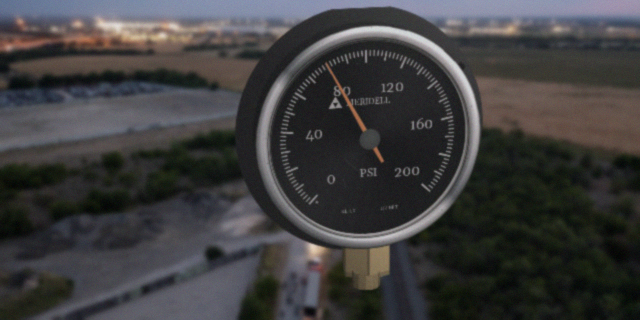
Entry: 80psi
